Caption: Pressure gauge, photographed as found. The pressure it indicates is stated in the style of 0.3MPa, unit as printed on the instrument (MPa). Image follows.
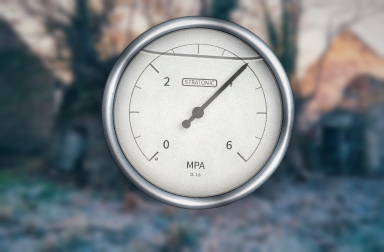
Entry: 4MPa
